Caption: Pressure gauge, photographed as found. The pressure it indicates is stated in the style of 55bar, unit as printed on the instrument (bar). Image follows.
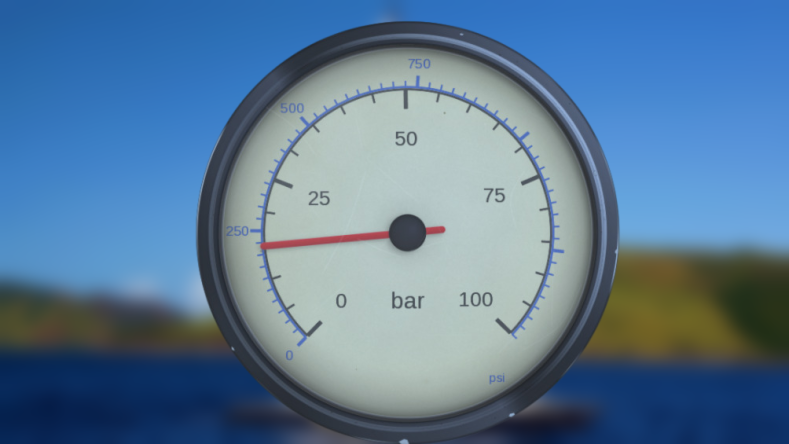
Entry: 15bar
